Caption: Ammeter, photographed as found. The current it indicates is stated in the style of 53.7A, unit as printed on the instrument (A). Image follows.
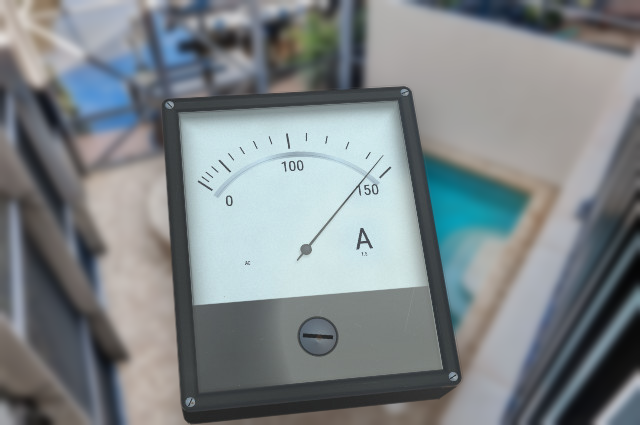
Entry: 145A
